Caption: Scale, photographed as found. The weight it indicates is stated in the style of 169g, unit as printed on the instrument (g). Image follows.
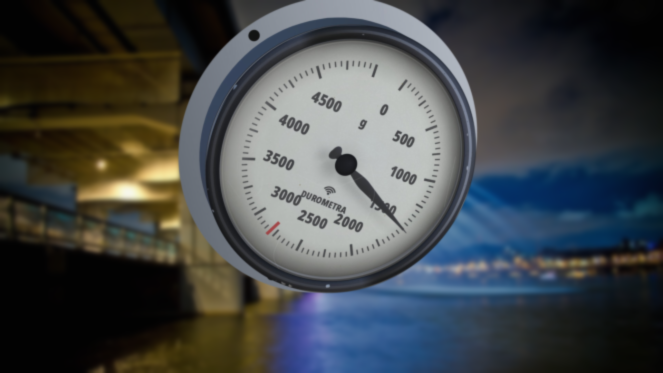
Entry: 1500g
